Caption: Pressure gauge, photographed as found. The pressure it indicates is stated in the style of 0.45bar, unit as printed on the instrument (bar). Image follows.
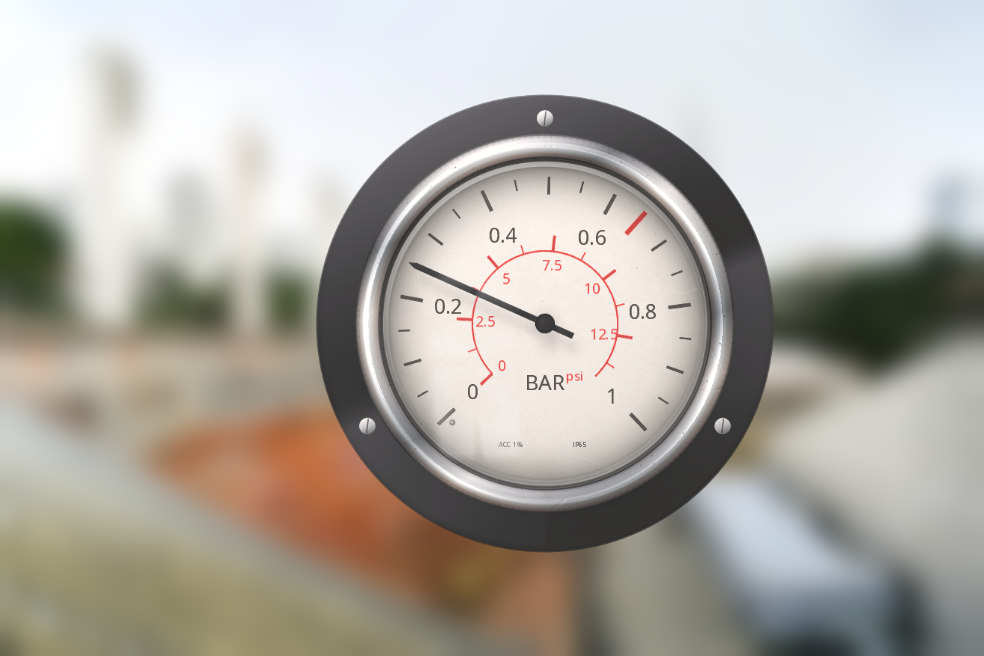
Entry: 0.25bar
